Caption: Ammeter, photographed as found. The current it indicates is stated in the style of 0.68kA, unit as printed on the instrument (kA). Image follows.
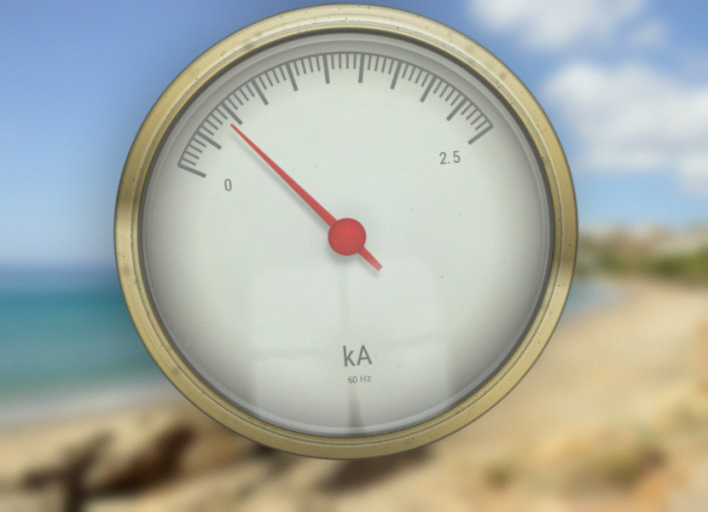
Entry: 0.45kA
